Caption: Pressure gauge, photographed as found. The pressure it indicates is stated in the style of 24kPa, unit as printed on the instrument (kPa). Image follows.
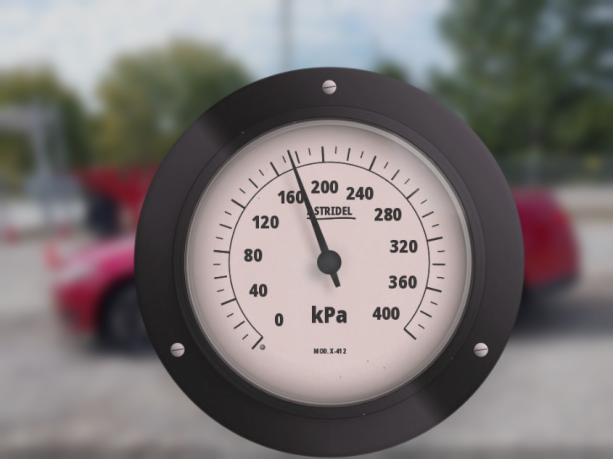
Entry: 175kPa
